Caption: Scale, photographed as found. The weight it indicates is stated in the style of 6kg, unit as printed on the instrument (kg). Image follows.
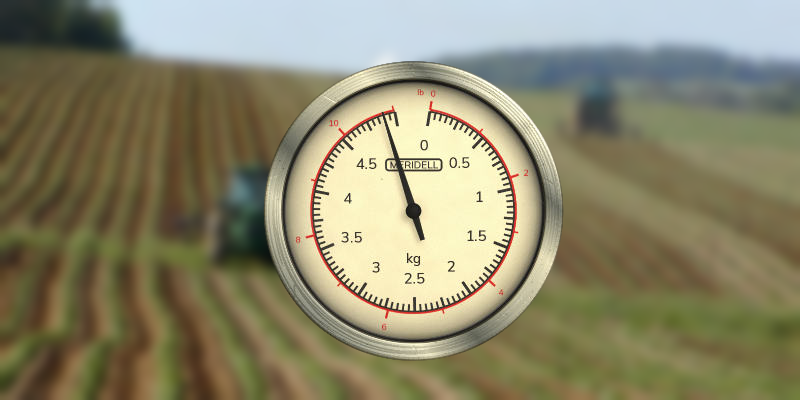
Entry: 4.9kg
